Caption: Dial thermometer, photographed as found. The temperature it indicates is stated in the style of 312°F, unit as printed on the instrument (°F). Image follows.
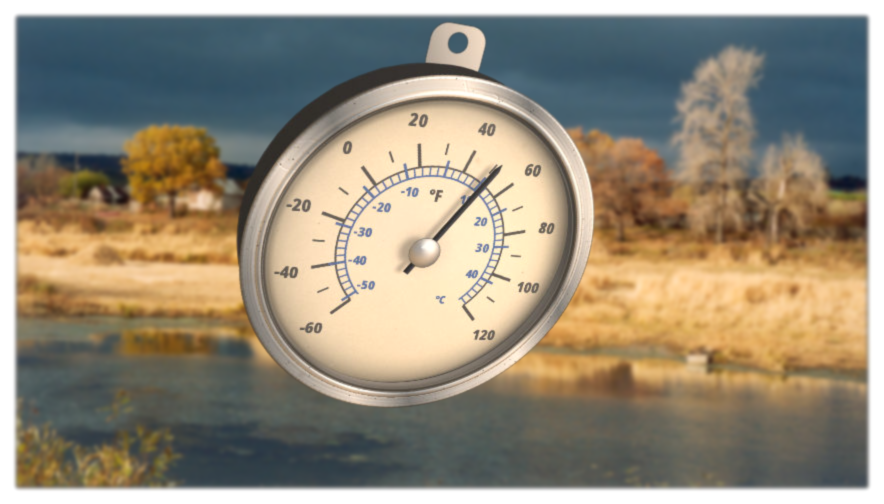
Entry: 50°F
